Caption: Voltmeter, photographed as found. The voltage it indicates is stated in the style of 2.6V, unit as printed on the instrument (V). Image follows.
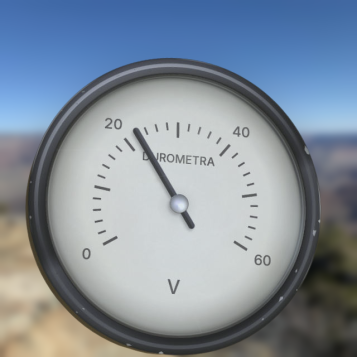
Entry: 22V
